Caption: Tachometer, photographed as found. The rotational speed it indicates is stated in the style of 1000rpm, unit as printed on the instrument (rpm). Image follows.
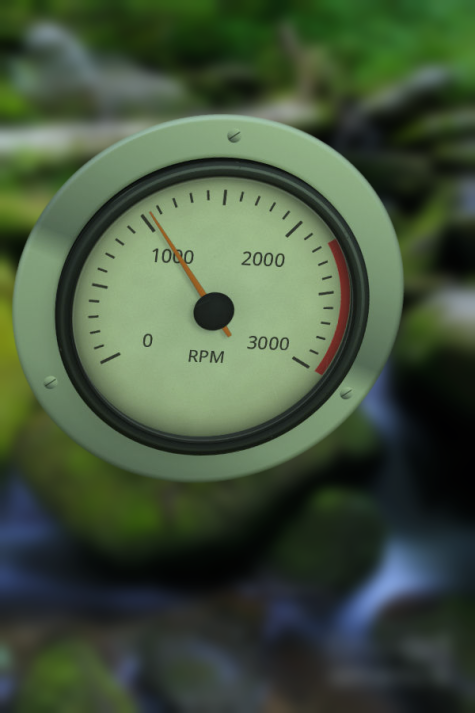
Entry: 1050rpm
